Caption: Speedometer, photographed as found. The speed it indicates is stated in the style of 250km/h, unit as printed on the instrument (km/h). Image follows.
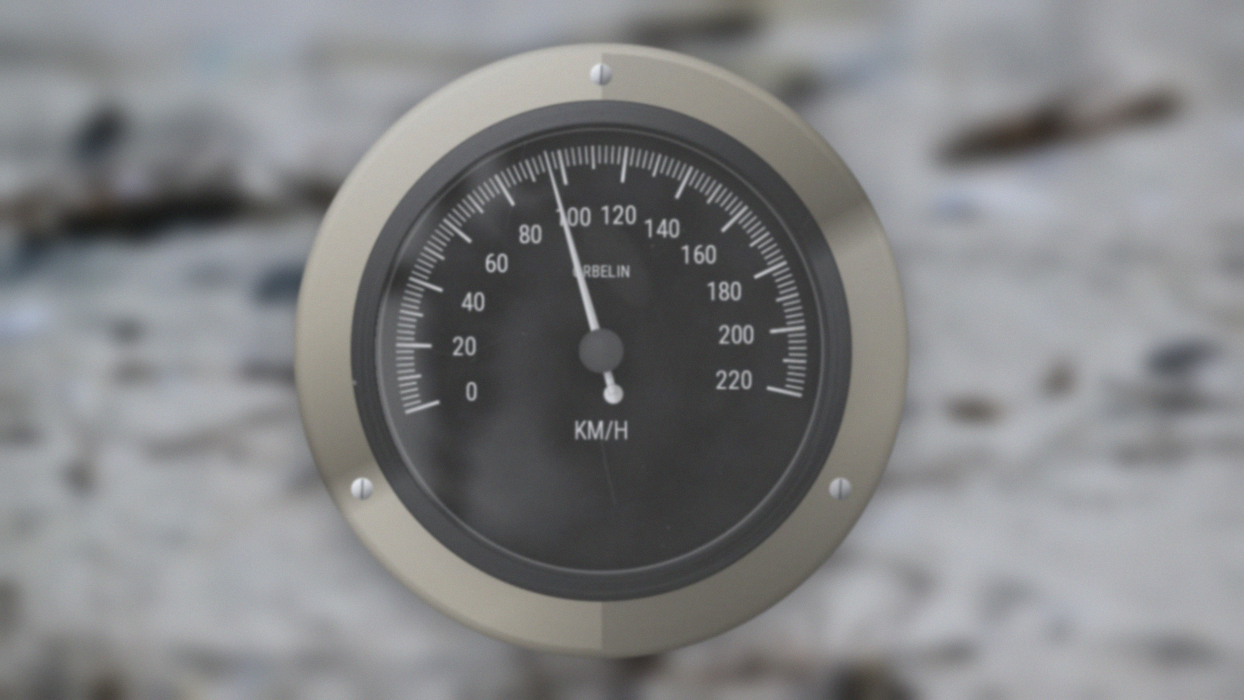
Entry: 96km/h
